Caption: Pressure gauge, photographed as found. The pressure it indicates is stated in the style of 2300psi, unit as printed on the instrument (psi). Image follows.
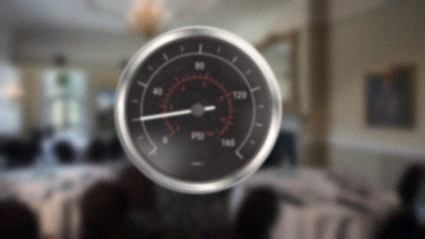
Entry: 20psi
